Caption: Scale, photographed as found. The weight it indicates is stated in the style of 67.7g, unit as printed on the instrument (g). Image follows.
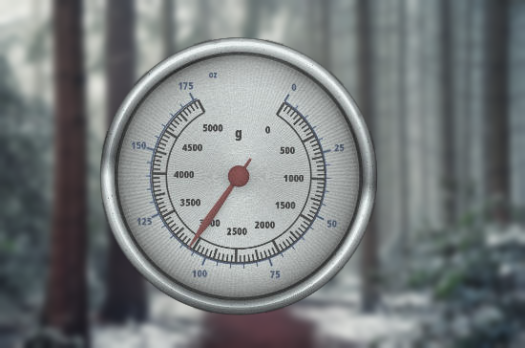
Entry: 3050g
